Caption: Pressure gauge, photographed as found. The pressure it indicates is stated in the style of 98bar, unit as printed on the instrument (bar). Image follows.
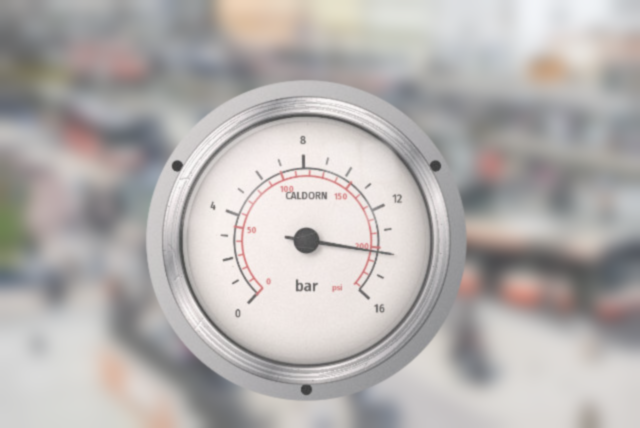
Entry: 14bar
